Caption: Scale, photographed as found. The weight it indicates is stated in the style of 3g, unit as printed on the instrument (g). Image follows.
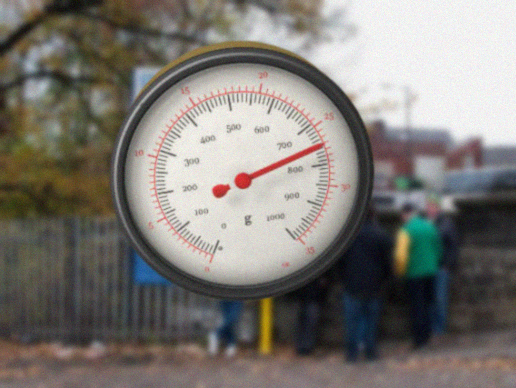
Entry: 750g
